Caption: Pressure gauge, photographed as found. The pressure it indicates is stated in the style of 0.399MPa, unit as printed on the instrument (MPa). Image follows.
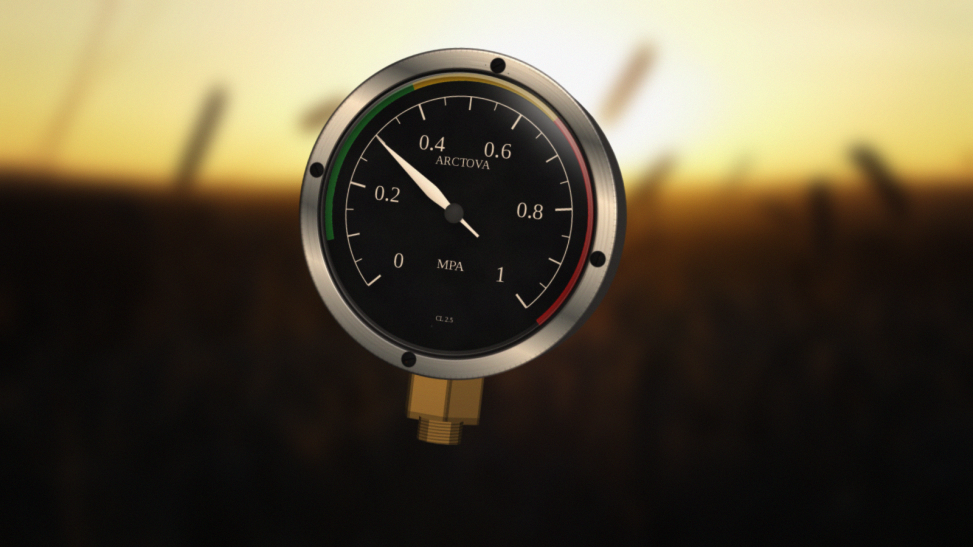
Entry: 0.3MPa
